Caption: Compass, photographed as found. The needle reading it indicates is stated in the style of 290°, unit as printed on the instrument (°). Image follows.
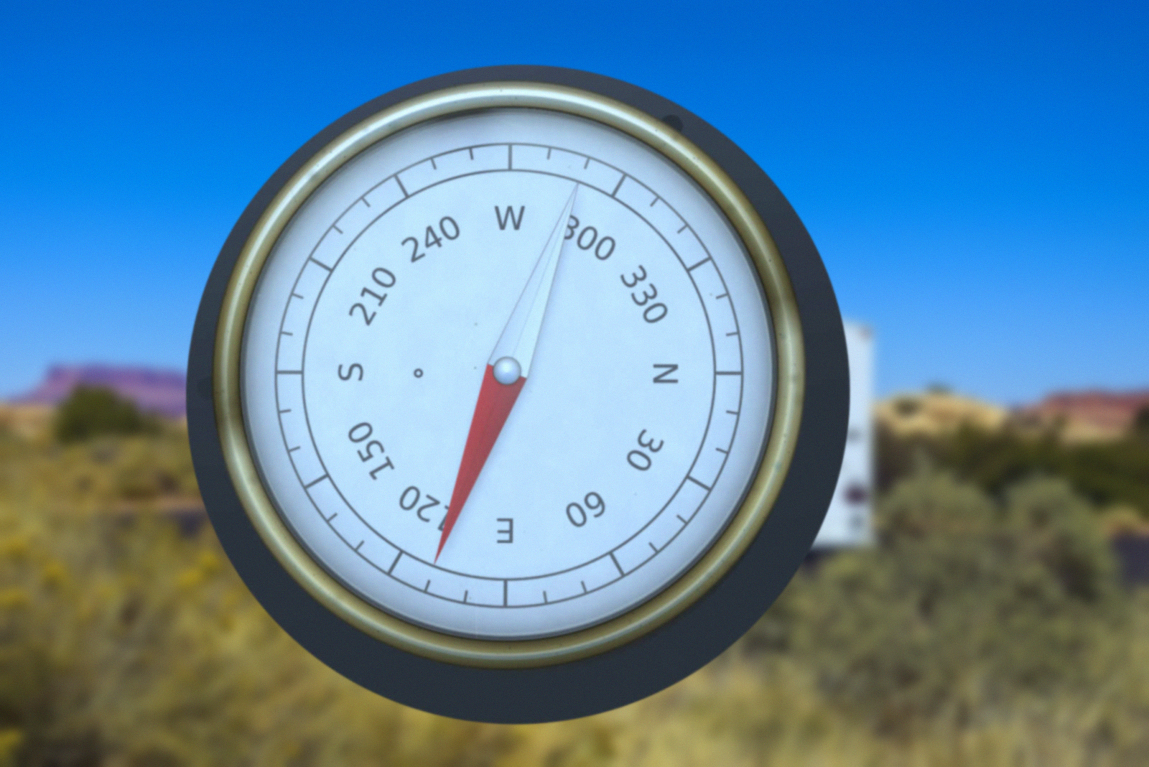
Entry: 110°
